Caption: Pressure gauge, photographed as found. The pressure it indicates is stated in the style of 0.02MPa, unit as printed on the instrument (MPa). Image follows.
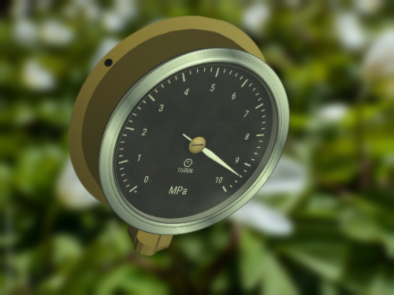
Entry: 9.4MPa
